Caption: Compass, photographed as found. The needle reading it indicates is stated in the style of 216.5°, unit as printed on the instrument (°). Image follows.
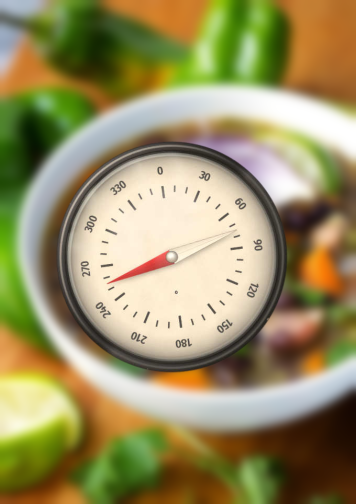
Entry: 255°
